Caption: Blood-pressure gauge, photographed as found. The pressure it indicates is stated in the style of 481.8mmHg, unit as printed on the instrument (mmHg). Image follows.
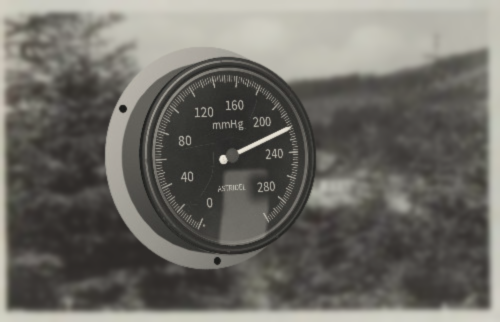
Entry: 220mmHg
